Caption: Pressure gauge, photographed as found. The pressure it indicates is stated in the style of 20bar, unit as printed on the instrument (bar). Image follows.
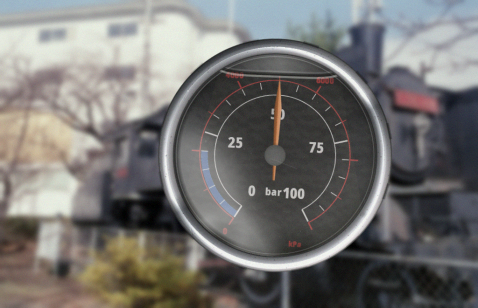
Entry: 50bar
